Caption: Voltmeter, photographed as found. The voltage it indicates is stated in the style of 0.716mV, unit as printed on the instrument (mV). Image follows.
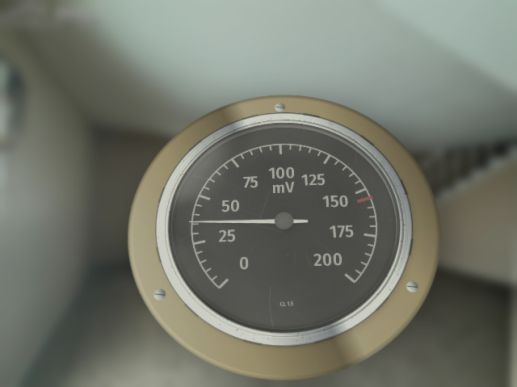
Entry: 35mV
